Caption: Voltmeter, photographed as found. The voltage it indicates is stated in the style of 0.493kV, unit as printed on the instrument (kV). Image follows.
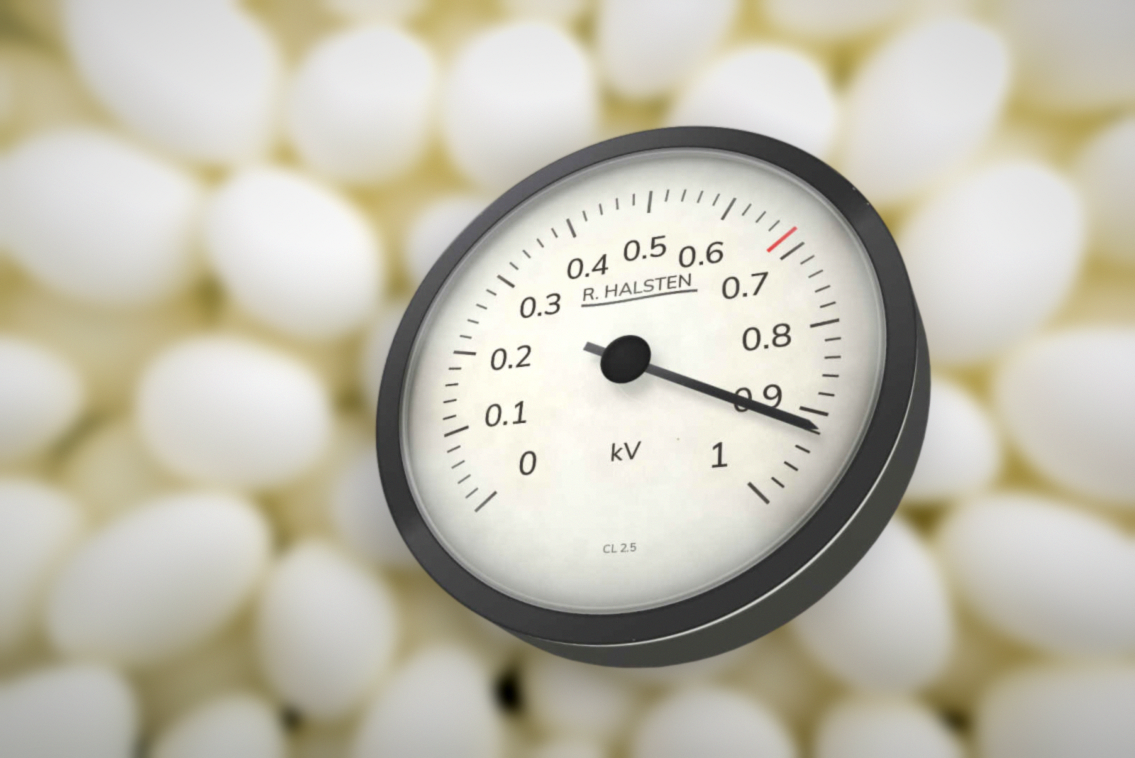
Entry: 0.92kV
